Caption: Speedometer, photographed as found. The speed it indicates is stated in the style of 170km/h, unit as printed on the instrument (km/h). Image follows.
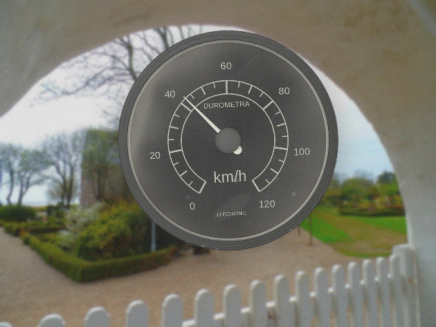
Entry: 42.5km/h
